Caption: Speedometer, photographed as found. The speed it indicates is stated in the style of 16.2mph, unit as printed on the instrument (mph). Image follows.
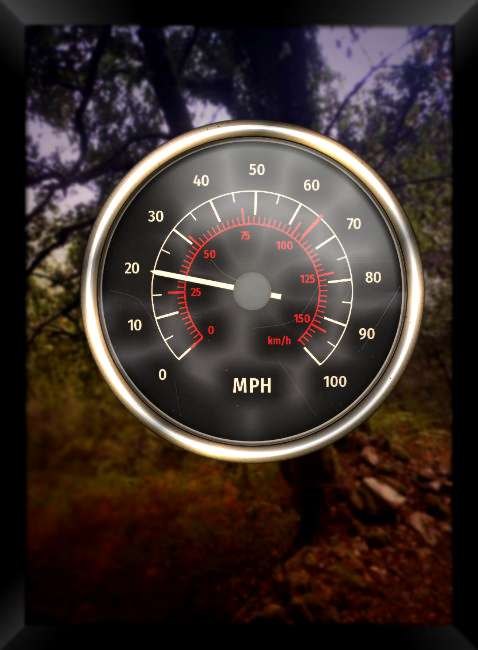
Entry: 20mph
